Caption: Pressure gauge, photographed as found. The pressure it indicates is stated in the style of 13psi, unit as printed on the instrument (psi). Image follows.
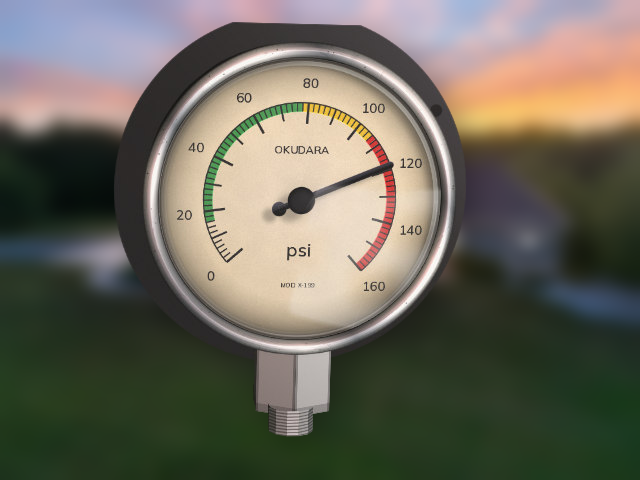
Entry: 118psi
